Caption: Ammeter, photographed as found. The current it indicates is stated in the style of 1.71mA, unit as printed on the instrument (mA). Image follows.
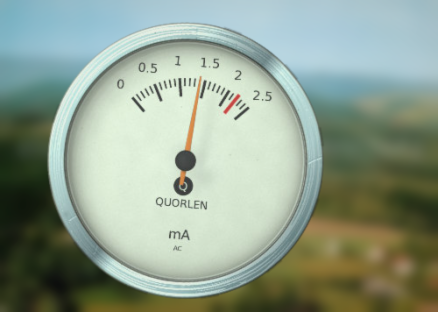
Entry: 1.4mA
